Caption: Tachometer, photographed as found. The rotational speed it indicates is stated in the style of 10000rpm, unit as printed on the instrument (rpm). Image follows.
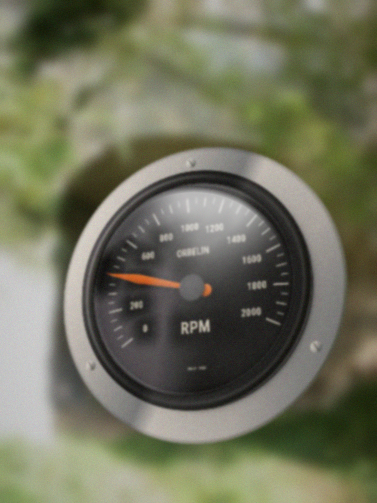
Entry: 400rpm
